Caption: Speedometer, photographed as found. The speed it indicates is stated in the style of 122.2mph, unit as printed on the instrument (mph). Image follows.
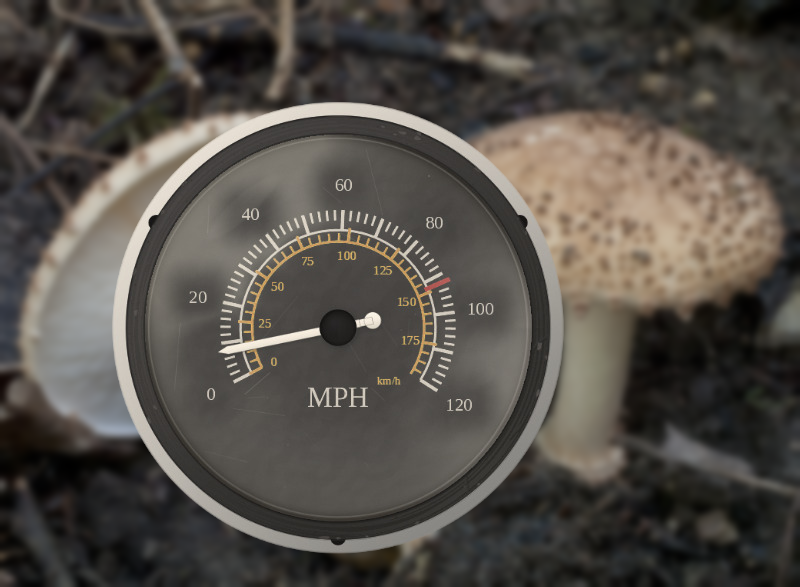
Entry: 8mph
